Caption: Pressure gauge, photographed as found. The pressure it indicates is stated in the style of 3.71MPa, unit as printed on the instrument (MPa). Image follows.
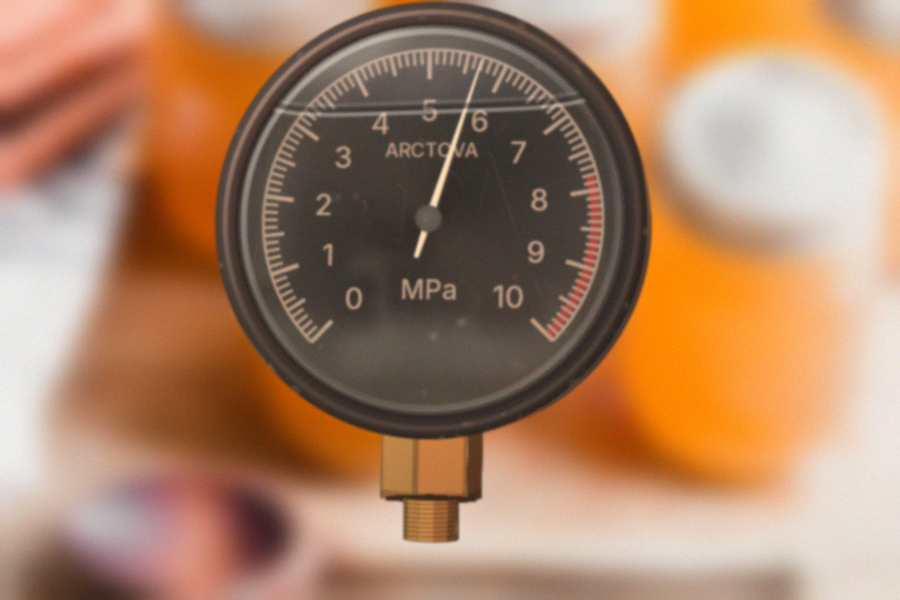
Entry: 5.7MPa
